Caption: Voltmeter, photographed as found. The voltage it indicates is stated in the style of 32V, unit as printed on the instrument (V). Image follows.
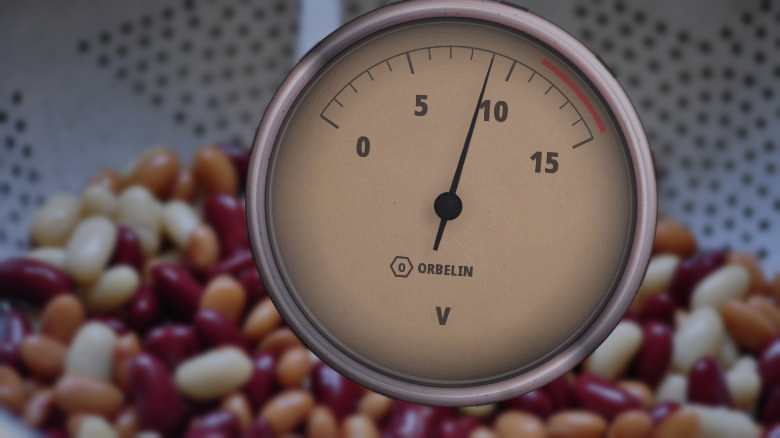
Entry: 9V
